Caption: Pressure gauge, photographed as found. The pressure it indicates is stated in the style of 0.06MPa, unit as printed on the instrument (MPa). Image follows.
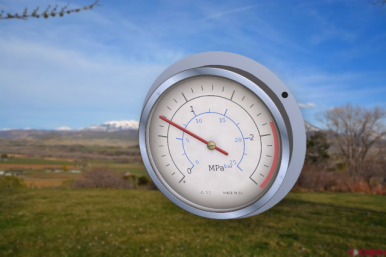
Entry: 0.7MPa
